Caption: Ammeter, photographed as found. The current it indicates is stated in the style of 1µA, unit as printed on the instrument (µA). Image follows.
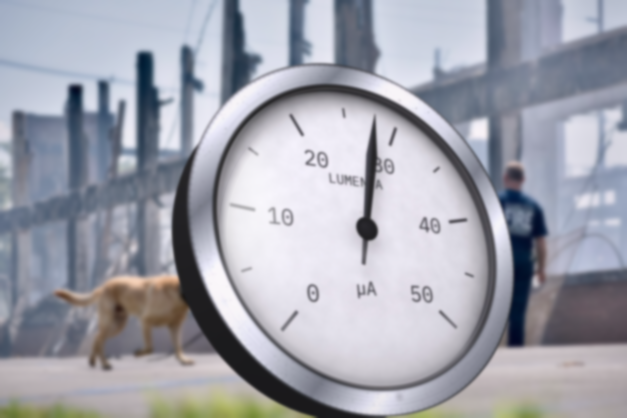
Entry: 27.5µA
